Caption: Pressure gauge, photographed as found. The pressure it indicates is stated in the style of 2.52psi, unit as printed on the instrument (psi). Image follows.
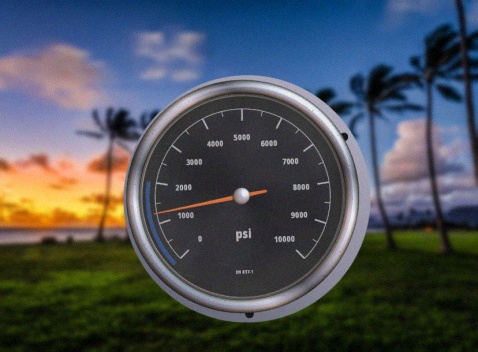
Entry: 1250psi
